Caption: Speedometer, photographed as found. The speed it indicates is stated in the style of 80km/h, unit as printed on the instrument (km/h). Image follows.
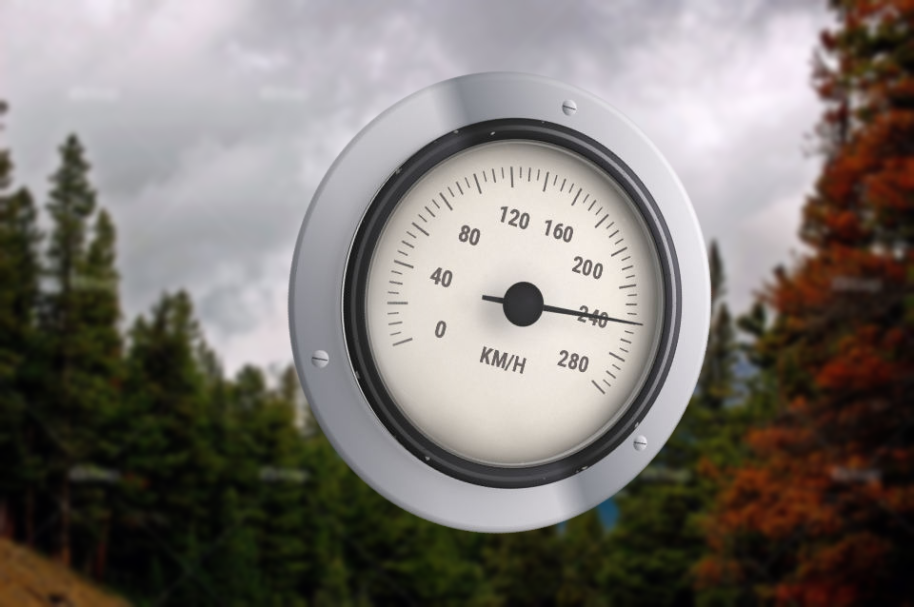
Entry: 240km/h
